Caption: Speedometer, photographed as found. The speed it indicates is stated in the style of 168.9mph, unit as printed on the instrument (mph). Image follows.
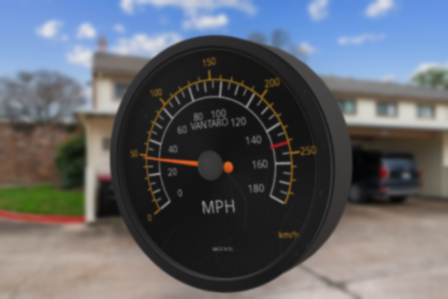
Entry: 30mph
